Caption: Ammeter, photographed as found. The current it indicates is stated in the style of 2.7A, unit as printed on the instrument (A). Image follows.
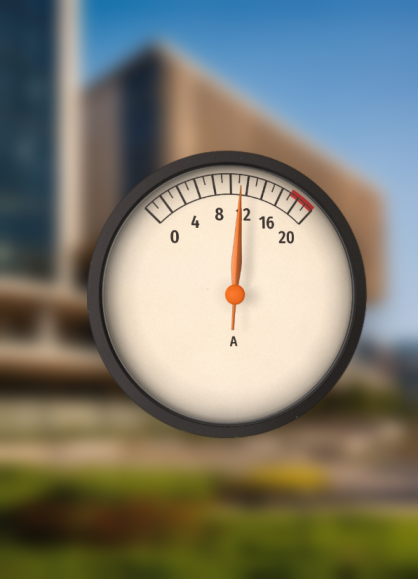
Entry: 11A
